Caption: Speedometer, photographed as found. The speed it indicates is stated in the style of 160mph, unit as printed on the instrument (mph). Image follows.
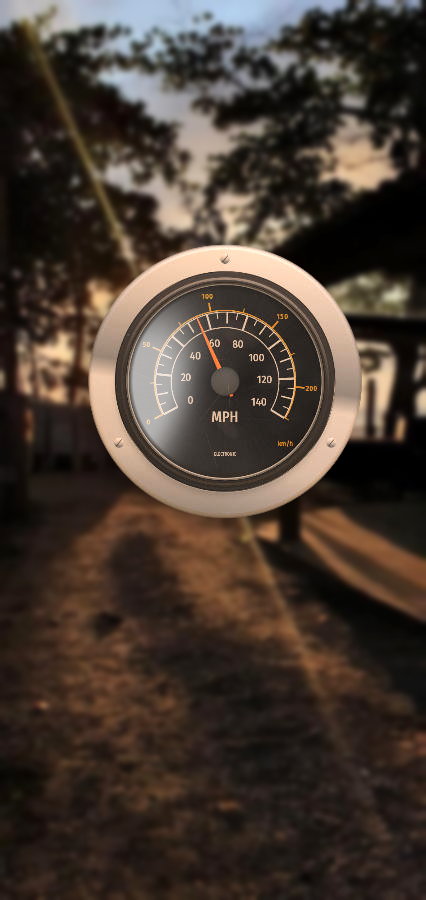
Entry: 55mph
